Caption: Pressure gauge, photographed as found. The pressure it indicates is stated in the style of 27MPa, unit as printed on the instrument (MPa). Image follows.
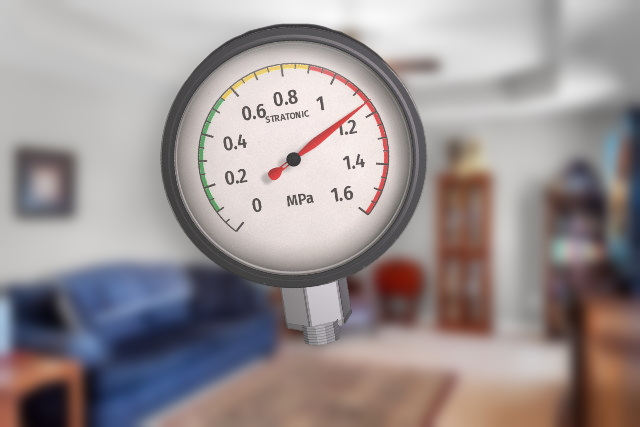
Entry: 1.15MPa
